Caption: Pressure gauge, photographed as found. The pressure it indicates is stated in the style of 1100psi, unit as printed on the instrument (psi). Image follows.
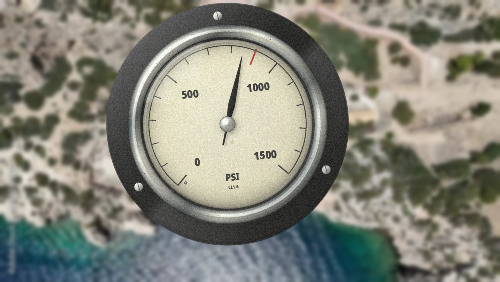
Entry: 850psi
